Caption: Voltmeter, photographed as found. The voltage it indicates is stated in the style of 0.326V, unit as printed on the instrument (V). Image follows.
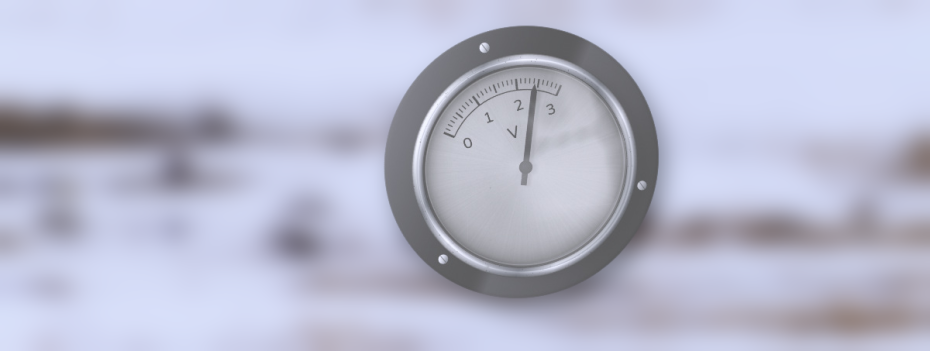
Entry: 2.4V
